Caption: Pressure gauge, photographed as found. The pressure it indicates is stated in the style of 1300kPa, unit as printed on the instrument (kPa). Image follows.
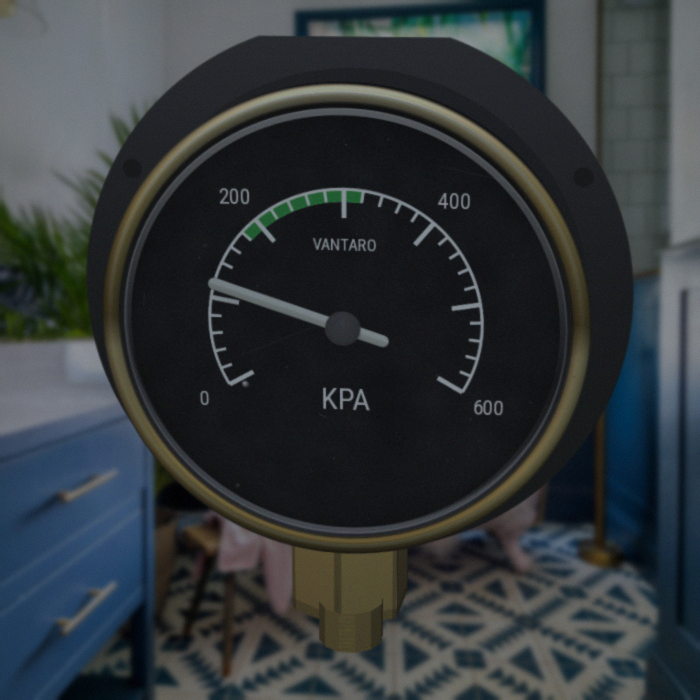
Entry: 120kPa
